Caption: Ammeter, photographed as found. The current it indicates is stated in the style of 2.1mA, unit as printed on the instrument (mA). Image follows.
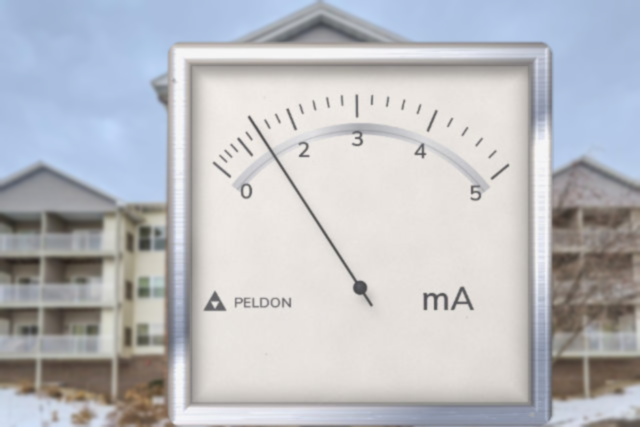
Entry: 1.4mA
